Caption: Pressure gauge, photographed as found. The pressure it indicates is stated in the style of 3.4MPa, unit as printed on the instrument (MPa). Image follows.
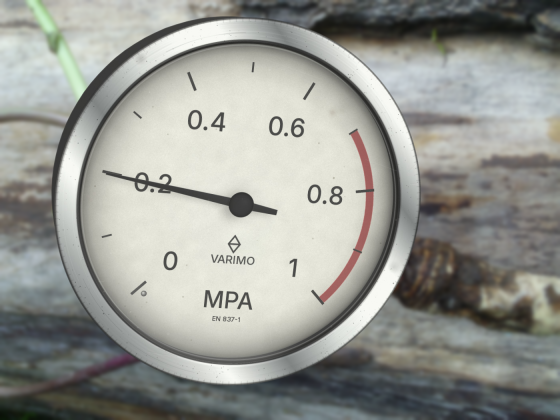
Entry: 0.2MPa
